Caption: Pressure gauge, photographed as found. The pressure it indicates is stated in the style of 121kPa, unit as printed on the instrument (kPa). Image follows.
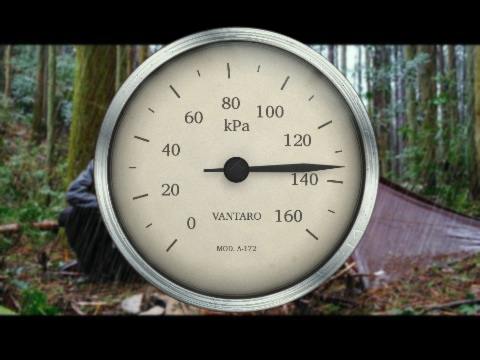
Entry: 135kPa
